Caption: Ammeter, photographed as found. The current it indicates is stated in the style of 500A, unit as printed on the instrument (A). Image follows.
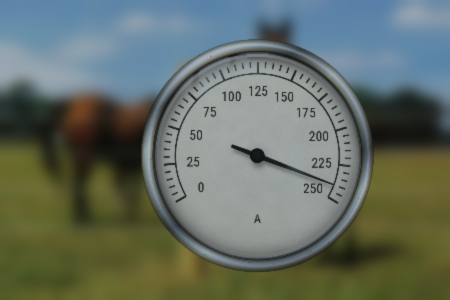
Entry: 240A
